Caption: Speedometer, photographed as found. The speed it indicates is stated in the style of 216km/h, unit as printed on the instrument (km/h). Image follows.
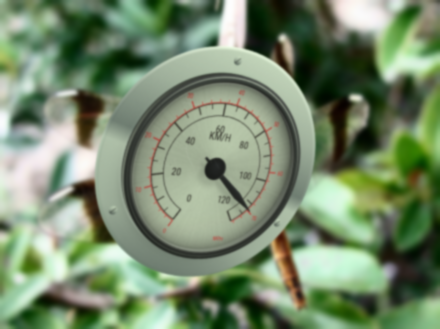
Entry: 112.5km/h
